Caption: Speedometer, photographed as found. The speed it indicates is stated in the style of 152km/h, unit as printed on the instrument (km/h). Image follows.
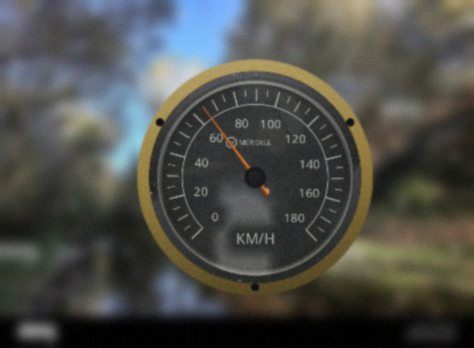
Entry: 65km/h
